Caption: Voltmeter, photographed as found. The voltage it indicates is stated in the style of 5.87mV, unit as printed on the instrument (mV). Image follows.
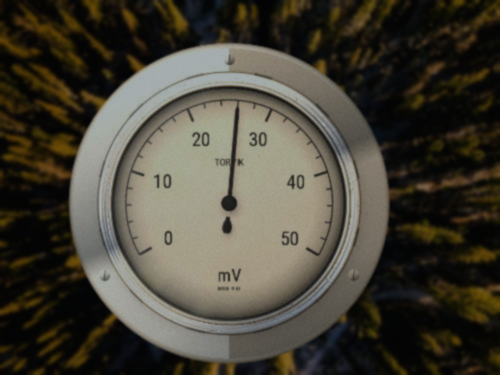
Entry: 26mV
